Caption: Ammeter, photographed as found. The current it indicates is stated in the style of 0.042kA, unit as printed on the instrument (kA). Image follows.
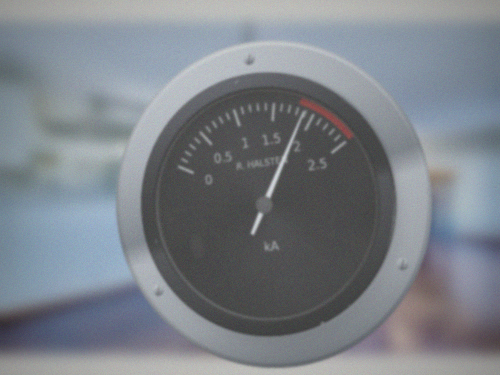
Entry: 1.9kA
